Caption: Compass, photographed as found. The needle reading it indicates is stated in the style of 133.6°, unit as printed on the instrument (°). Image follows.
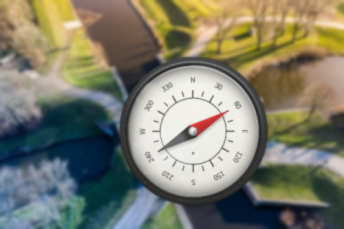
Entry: 60°
